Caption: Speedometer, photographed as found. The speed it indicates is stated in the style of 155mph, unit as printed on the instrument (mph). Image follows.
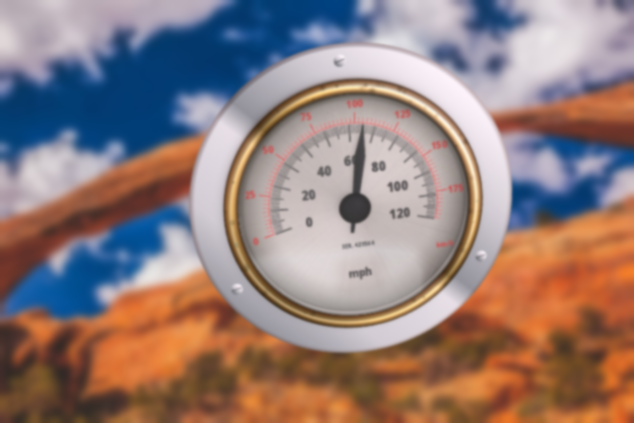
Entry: 65mph
